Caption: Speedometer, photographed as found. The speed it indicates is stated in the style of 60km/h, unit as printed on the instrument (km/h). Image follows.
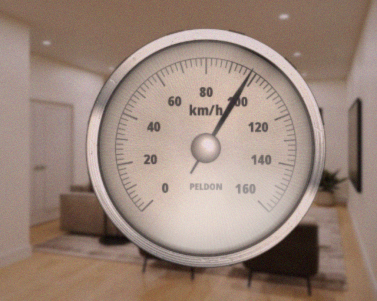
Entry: 98km/h
